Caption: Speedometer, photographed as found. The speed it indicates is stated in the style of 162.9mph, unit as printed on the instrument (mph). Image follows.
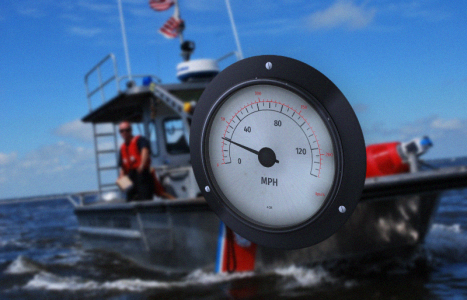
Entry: 20mph
